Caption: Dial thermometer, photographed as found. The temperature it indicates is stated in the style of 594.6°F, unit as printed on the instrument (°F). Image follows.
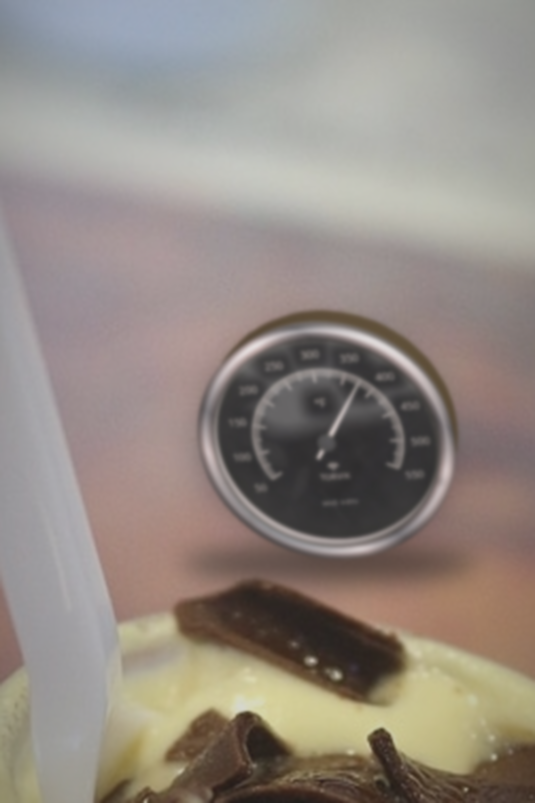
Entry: 375°F
